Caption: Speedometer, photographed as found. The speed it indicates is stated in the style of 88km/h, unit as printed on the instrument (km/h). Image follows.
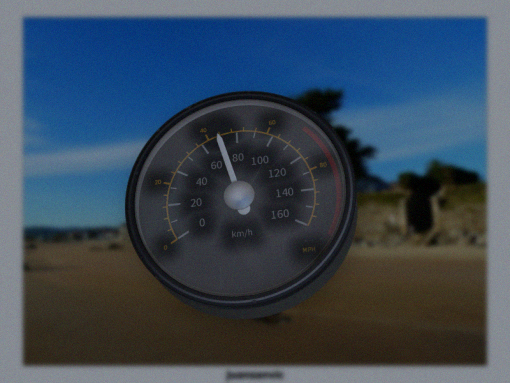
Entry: 70km/h
